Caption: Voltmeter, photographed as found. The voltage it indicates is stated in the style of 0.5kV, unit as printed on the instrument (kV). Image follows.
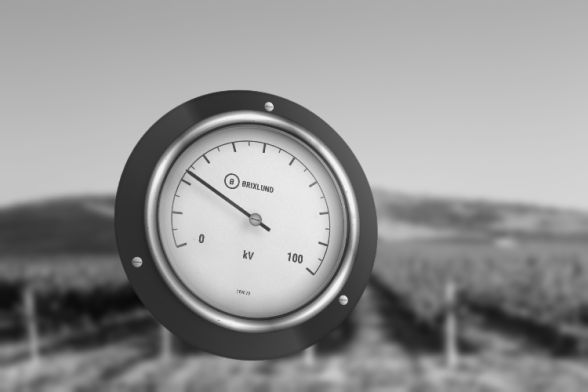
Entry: 22.5kV
